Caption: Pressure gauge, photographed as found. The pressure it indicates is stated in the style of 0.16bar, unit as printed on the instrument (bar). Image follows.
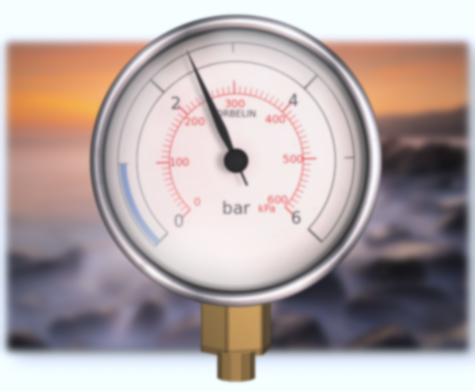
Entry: 2.5bar
